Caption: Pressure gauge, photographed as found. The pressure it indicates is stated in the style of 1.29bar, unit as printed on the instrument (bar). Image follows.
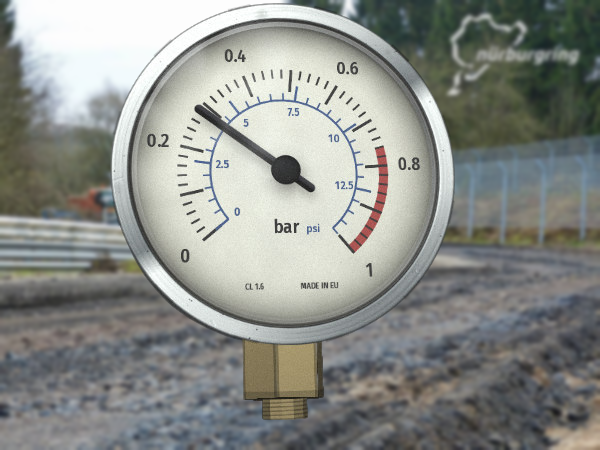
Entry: 0.28bar
